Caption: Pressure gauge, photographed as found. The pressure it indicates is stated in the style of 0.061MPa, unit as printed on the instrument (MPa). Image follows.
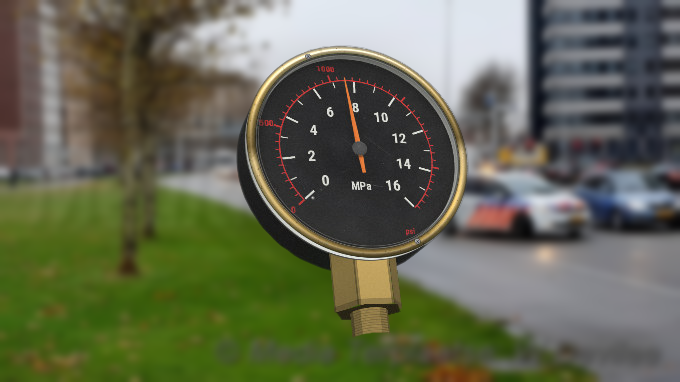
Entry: 7.5MPa
